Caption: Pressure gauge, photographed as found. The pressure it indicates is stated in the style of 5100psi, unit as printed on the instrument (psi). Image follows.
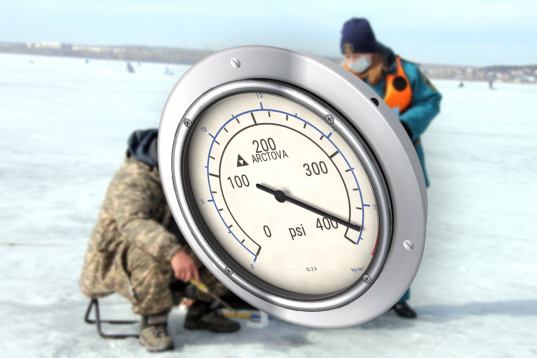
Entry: 380psi
